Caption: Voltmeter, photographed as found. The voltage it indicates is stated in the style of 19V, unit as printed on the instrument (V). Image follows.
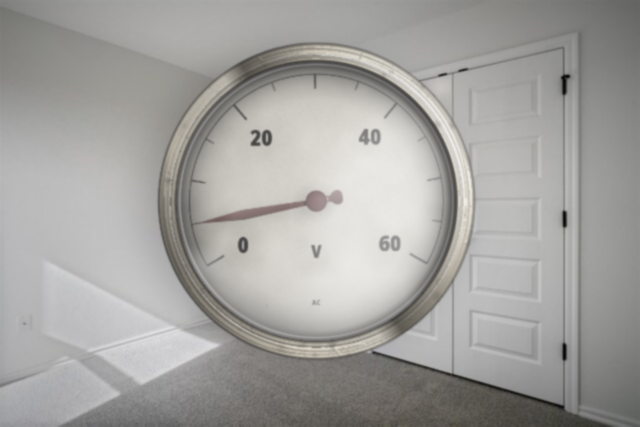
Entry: 5V
